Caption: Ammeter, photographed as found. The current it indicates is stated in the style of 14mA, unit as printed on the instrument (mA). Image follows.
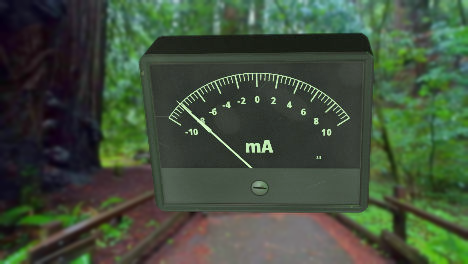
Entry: -8mA
